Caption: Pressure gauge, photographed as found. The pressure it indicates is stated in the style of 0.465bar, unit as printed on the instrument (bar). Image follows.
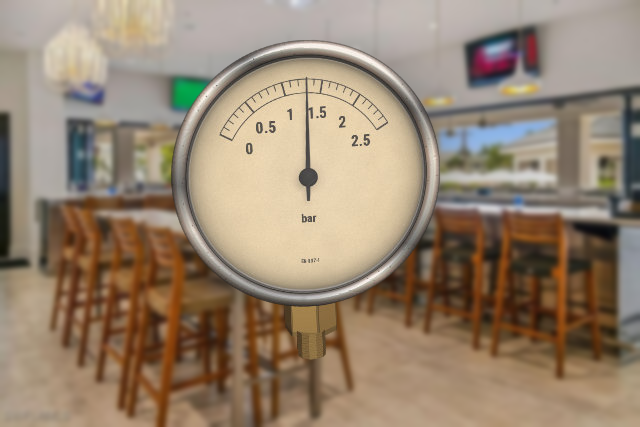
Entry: 1.3bar
